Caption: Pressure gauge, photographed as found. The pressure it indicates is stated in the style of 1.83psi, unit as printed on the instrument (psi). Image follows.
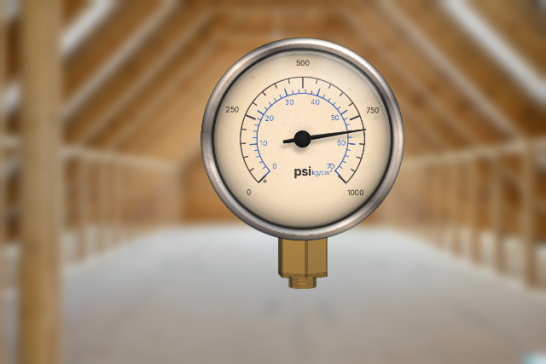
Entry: 800psi
